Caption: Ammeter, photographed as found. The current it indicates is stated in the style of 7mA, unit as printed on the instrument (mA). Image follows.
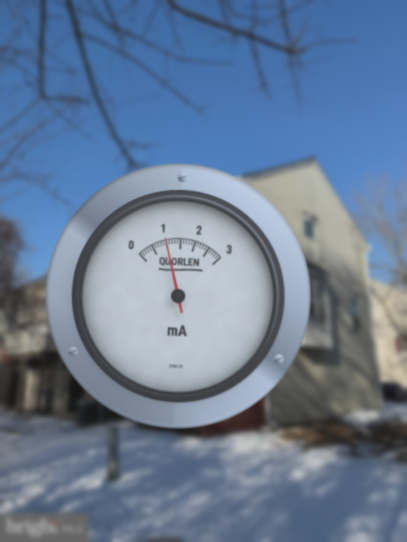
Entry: 1mA
